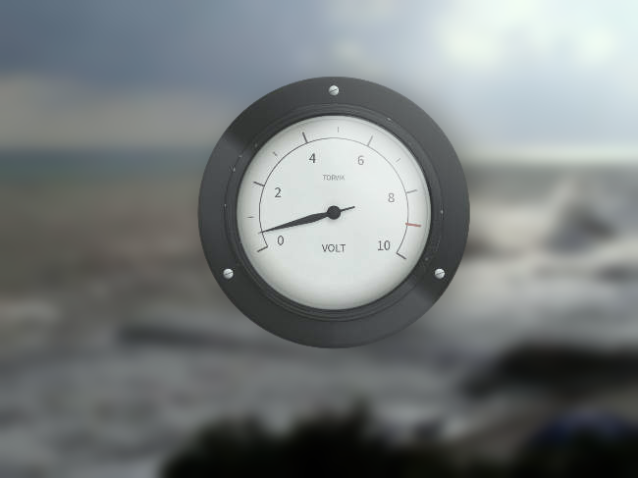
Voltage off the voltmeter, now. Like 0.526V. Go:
0.5V
